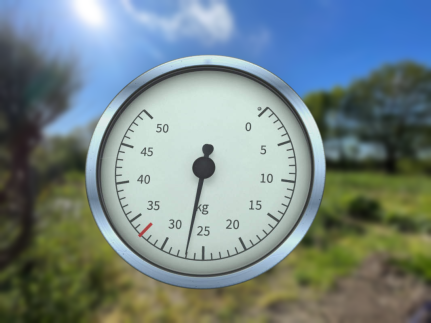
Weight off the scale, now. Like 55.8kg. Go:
27kg
